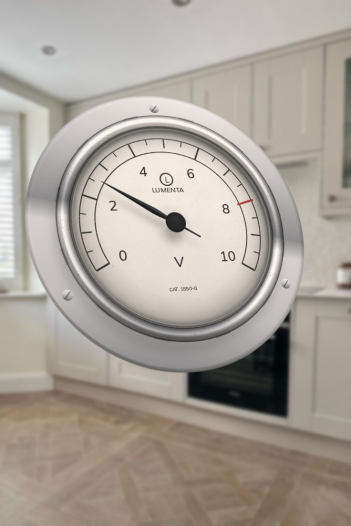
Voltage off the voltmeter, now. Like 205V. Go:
2.5V
